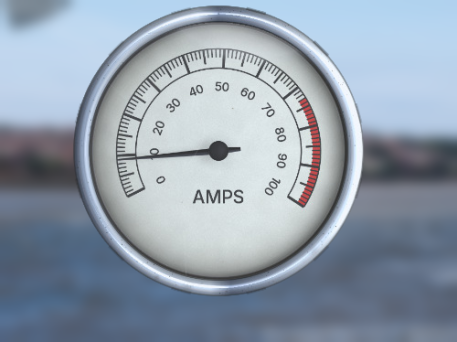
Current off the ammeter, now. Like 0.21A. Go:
9A
